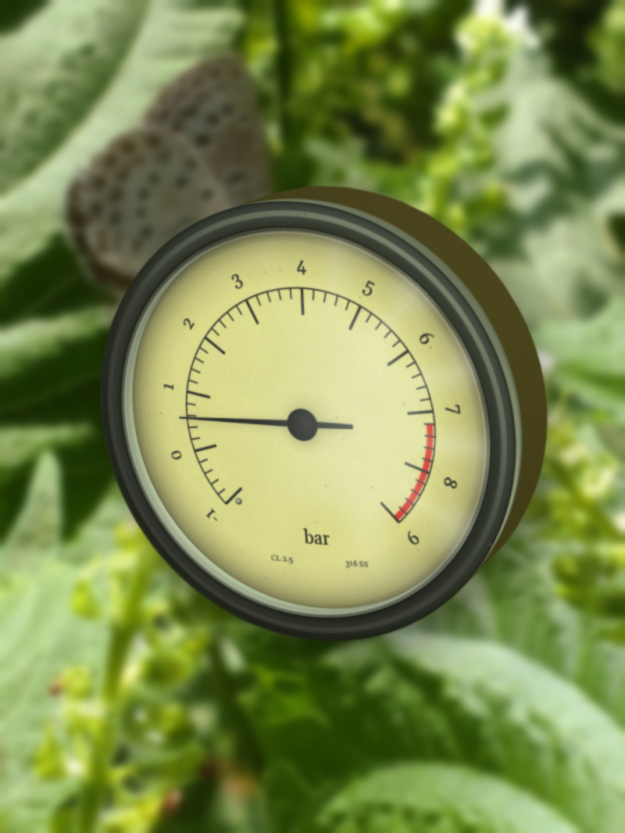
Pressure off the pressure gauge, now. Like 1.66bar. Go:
0.6bar
